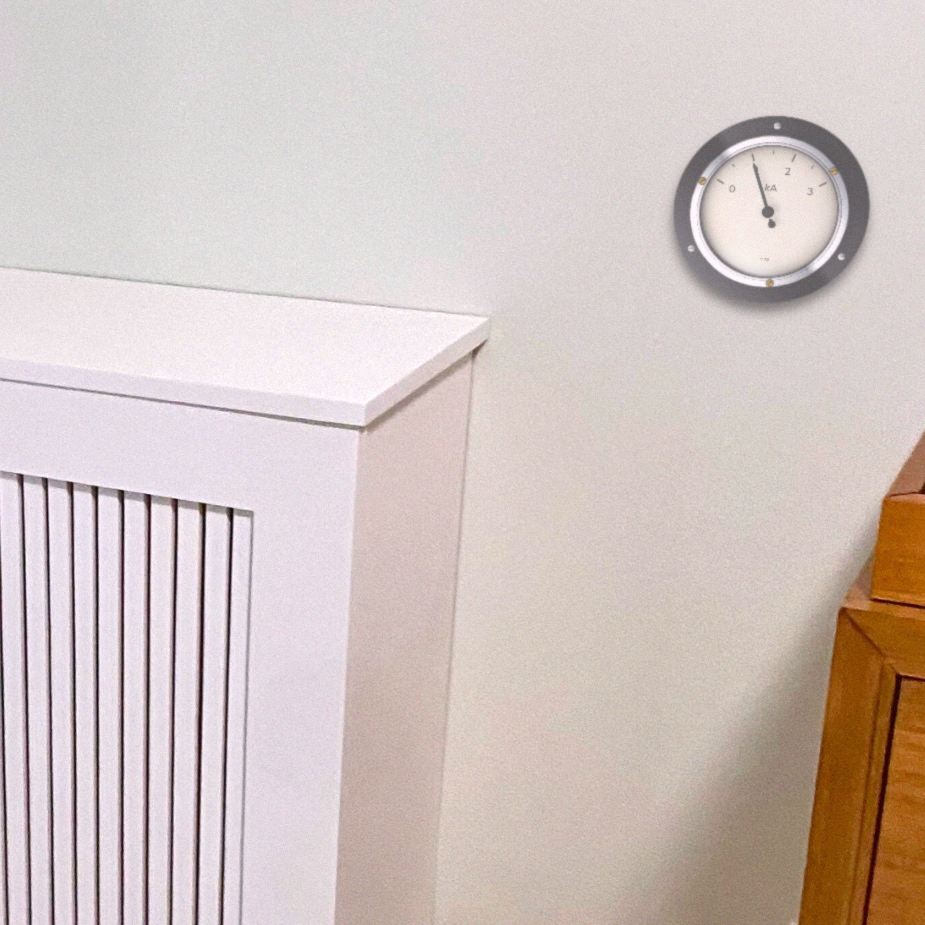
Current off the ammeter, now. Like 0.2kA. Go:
1kA
